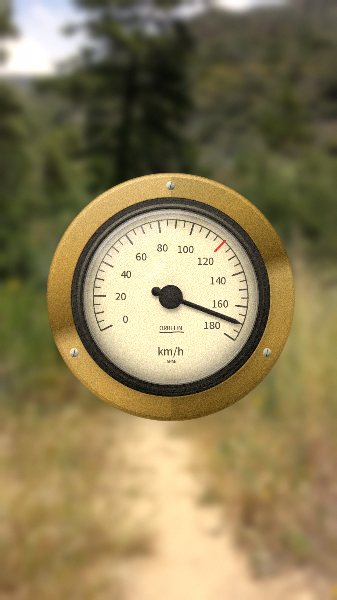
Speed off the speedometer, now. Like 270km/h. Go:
170km/h
